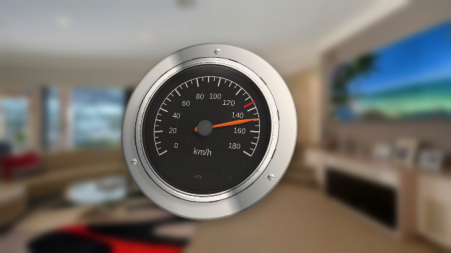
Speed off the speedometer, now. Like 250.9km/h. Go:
150km/h
